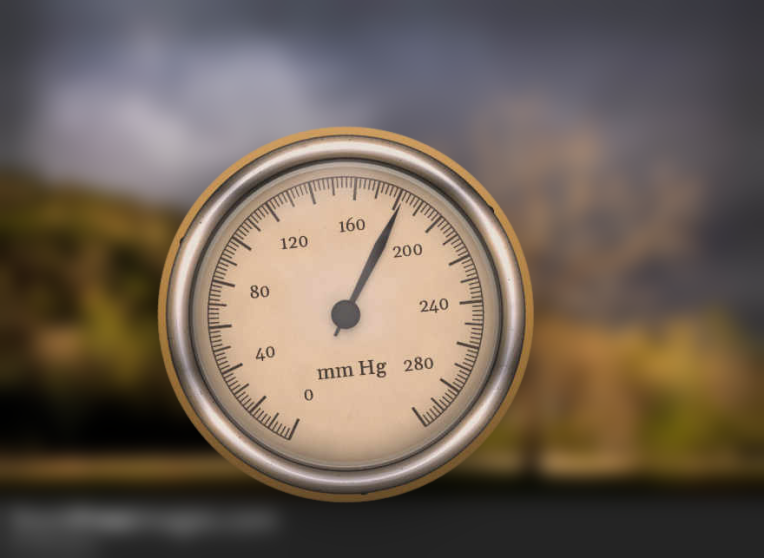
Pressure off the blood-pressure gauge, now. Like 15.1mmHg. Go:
182mmHg
